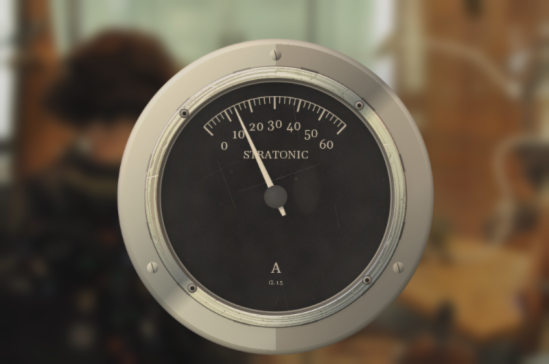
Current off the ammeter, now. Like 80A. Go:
14A
